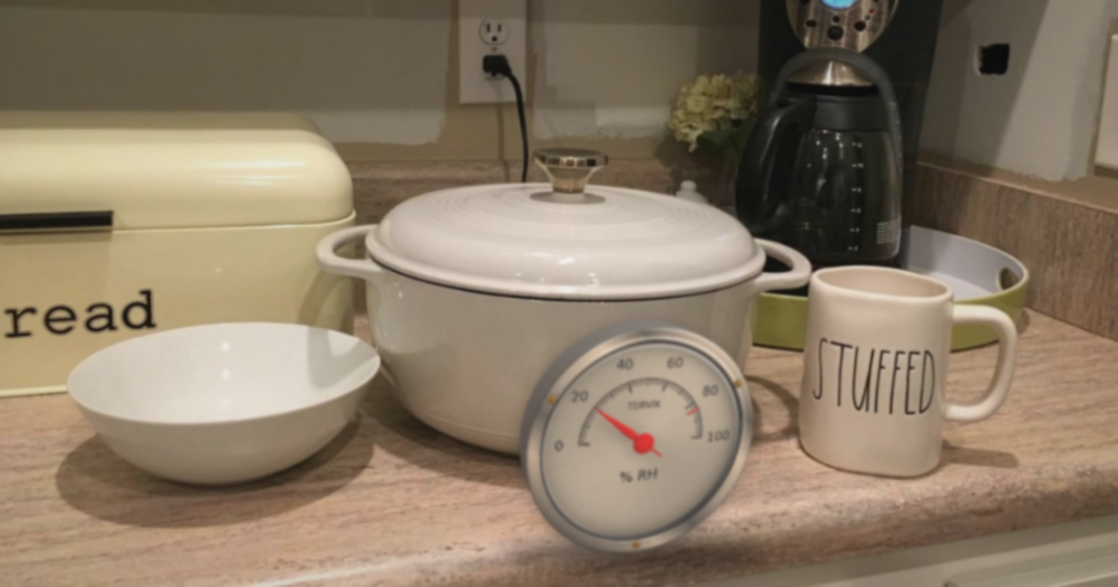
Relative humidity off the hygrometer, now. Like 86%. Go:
20%
